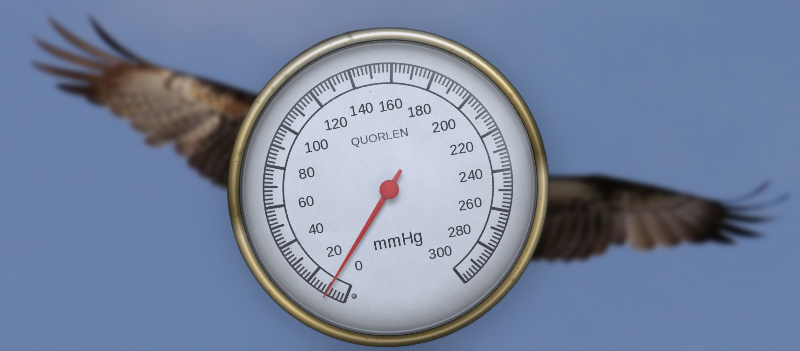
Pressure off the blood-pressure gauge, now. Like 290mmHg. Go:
10mmHg
